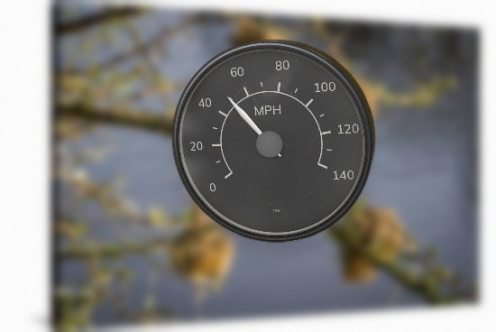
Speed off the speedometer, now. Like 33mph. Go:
50mph
